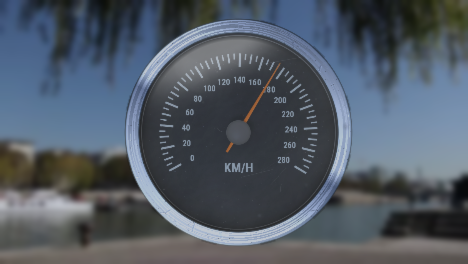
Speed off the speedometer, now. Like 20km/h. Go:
175km/h
